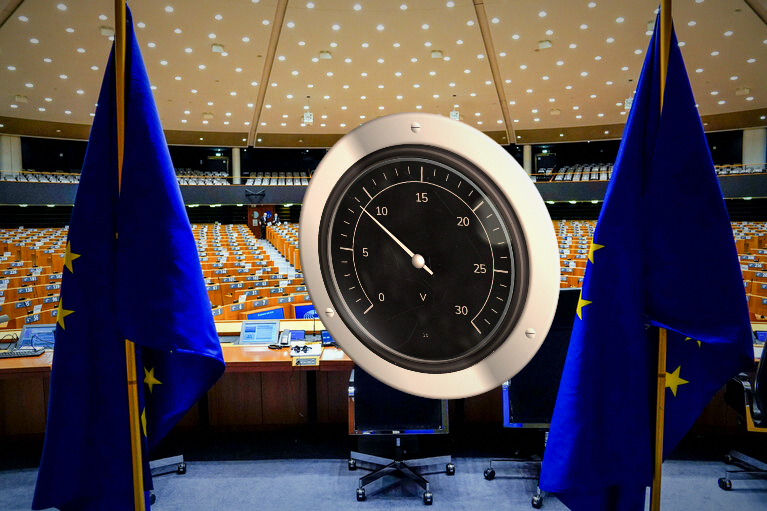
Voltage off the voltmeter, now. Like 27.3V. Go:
9V
